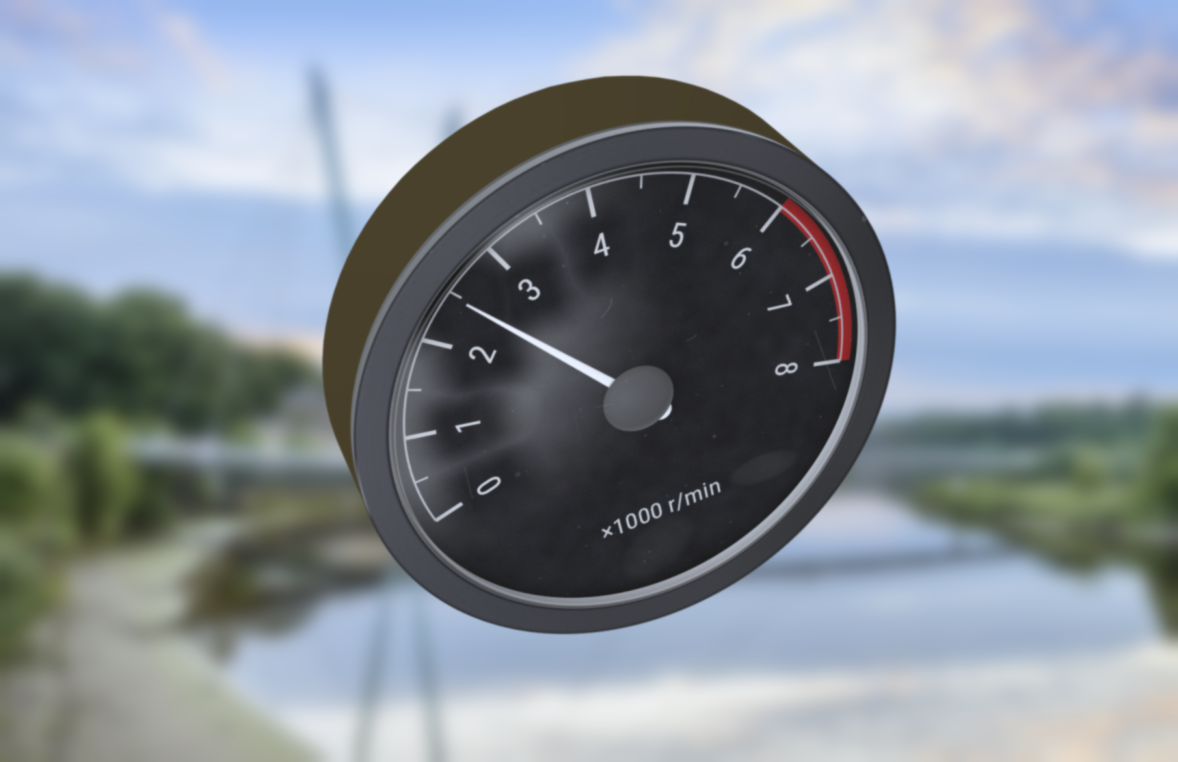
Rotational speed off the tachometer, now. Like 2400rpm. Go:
2500rpm
